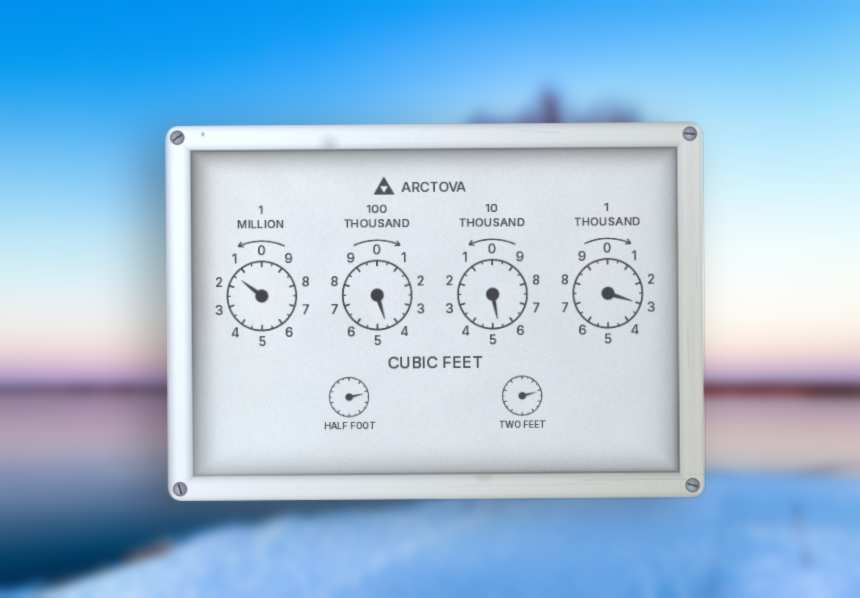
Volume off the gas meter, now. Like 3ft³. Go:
145300ft³
